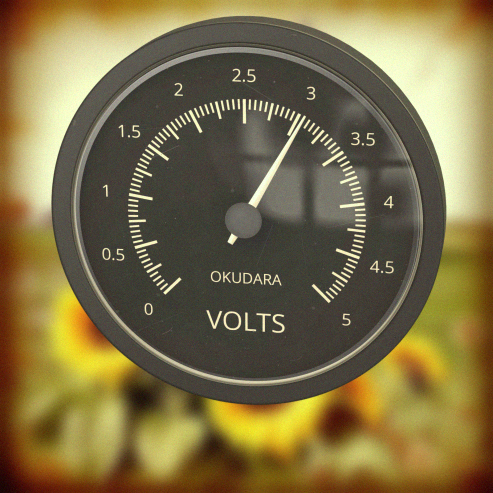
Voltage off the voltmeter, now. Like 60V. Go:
3.05V
